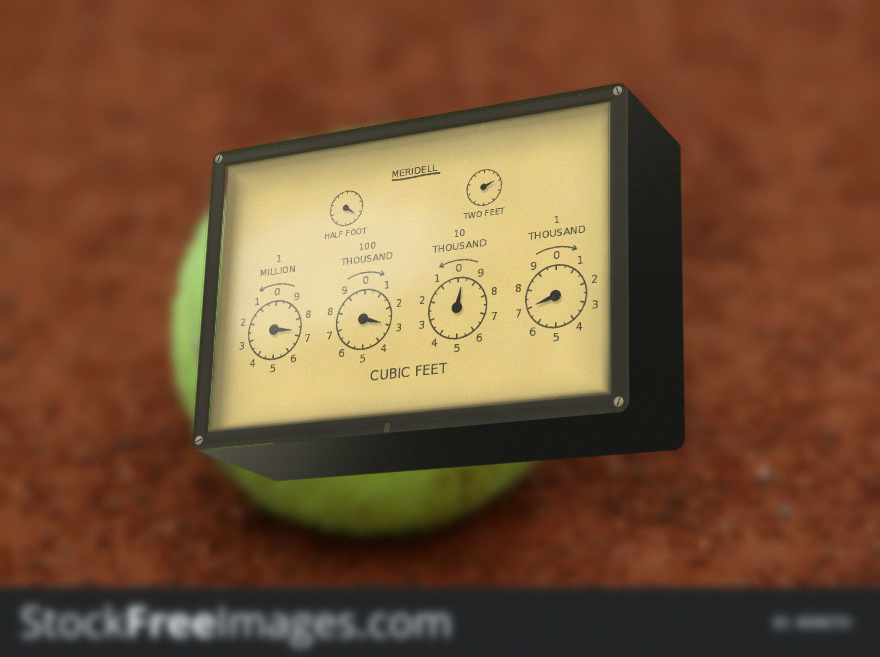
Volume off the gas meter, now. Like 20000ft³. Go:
729700ft³
